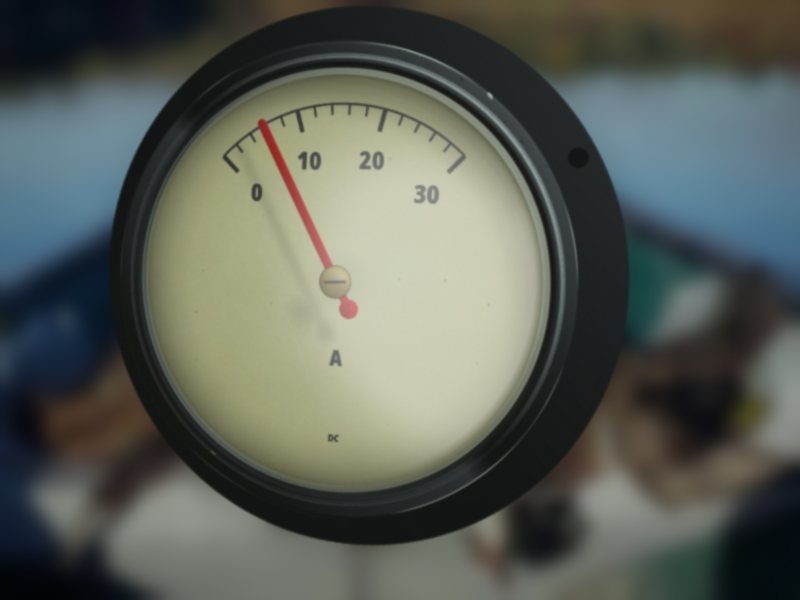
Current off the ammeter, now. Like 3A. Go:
6A
